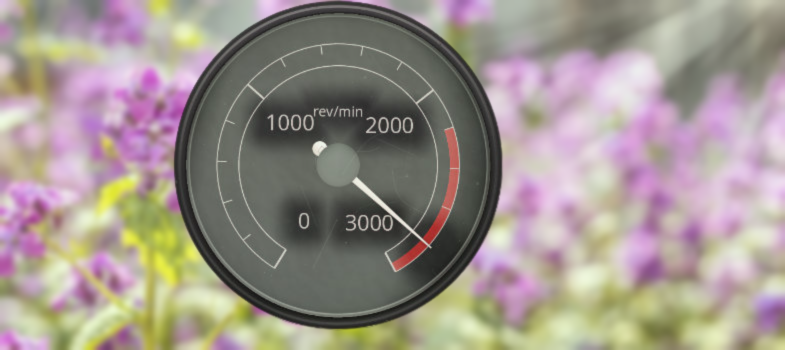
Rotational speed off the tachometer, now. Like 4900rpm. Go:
2800rpm
